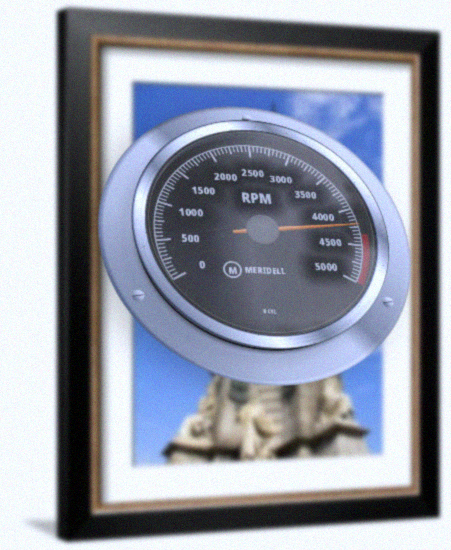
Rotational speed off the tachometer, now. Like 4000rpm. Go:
4250rpm
